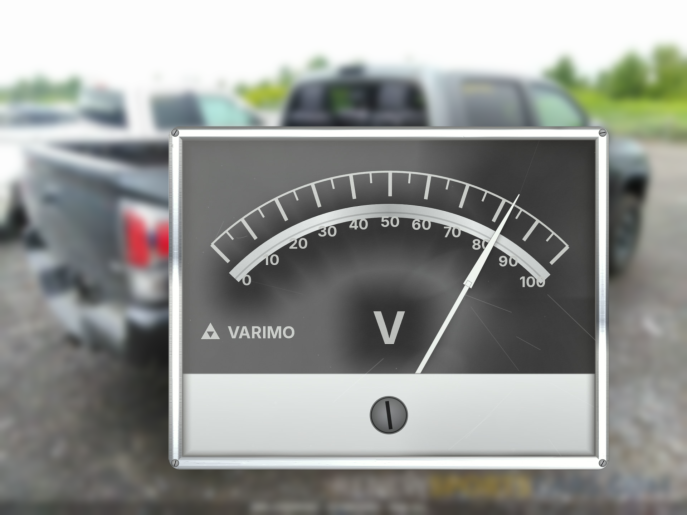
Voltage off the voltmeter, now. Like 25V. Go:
82.5V
